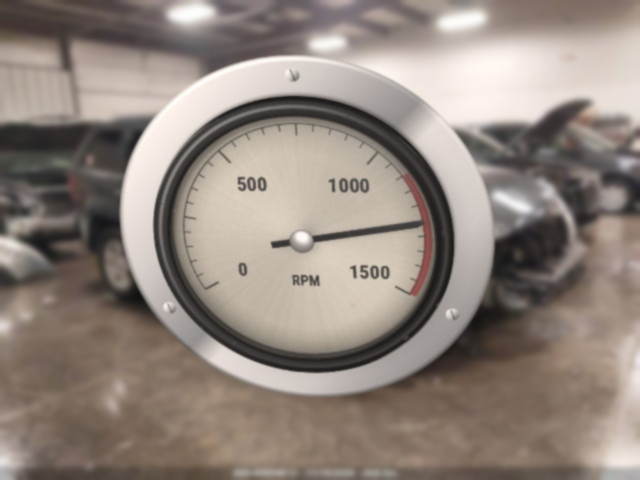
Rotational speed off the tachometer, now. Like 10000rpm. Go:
1250rpm
